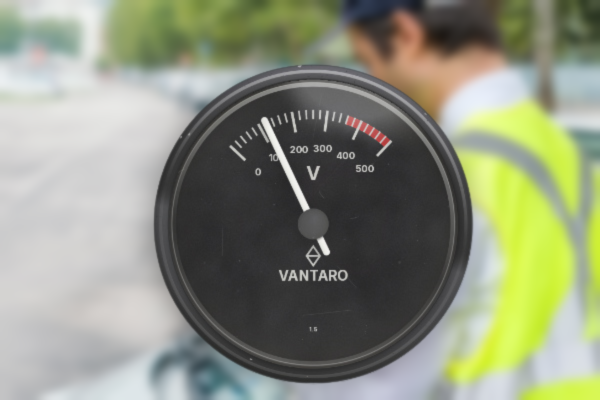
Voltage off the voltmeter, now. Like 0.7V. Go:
120V
